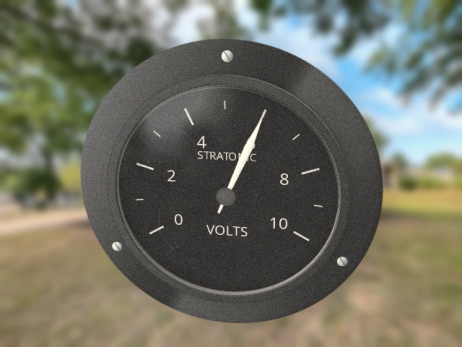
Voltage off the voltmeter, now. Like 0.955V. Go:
6V
